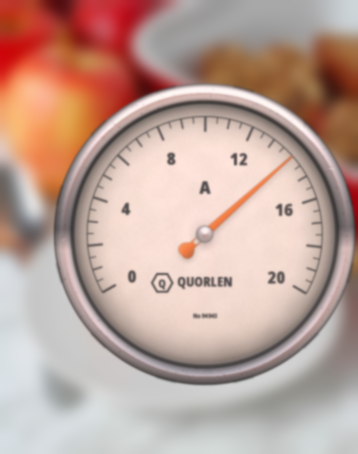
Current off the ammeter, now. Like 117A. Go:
14A
